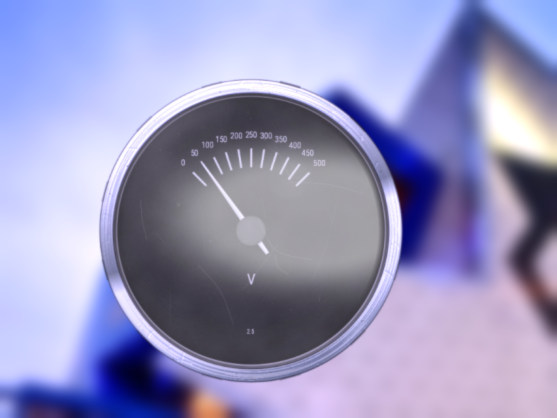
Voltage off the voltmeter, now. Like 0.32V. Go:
50V
